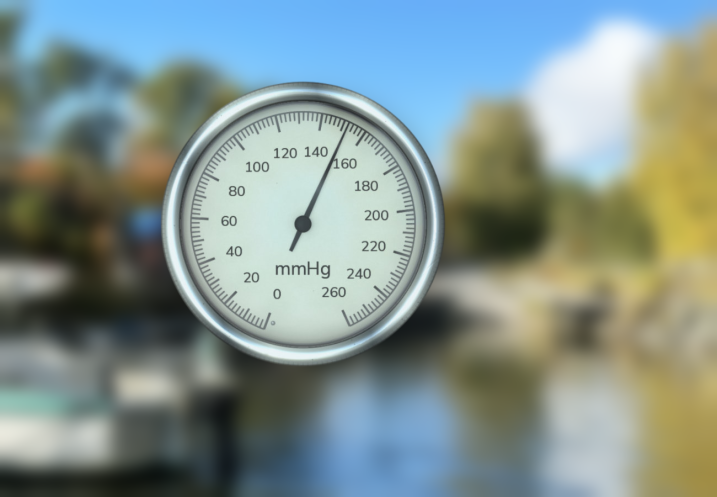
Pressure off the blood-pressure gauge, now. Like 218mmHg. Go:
152mmHg
